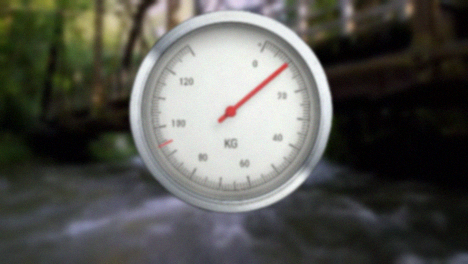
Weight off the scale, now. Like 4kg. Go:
10kg
